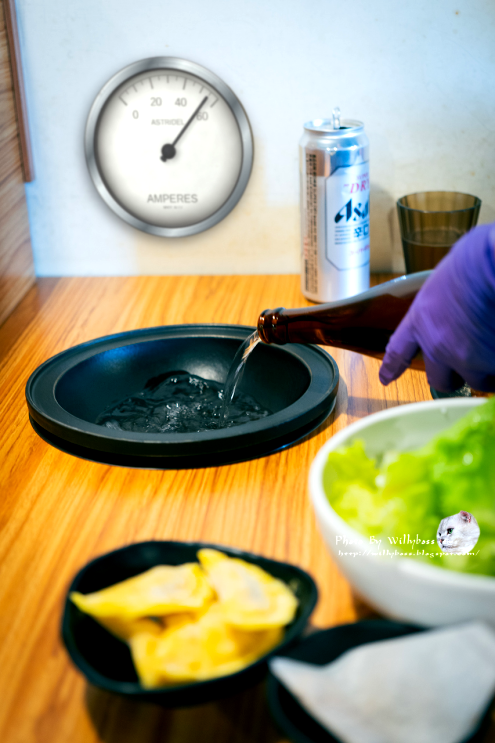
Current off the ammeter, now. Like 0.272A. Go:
55A
